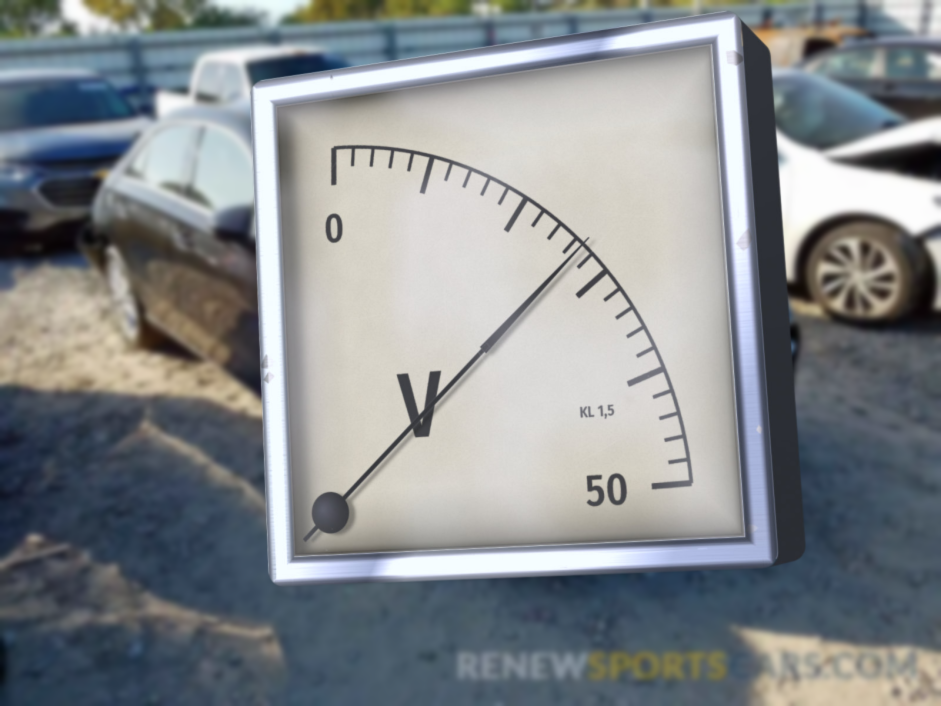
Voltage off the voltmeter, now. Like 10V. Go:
27V
